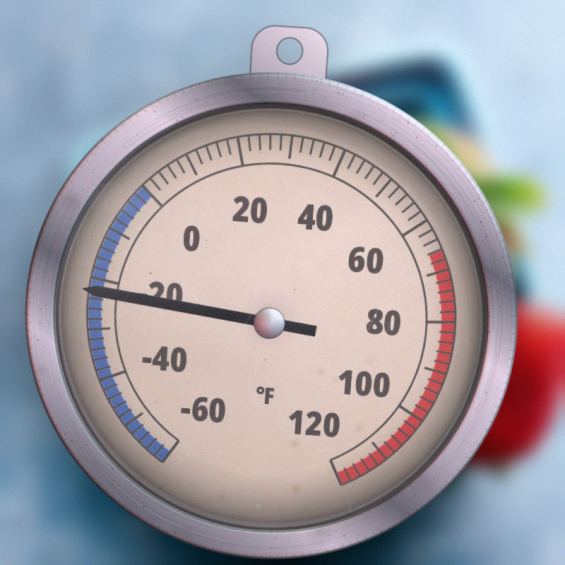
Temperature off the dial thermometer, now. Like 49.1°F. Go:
-22°F
